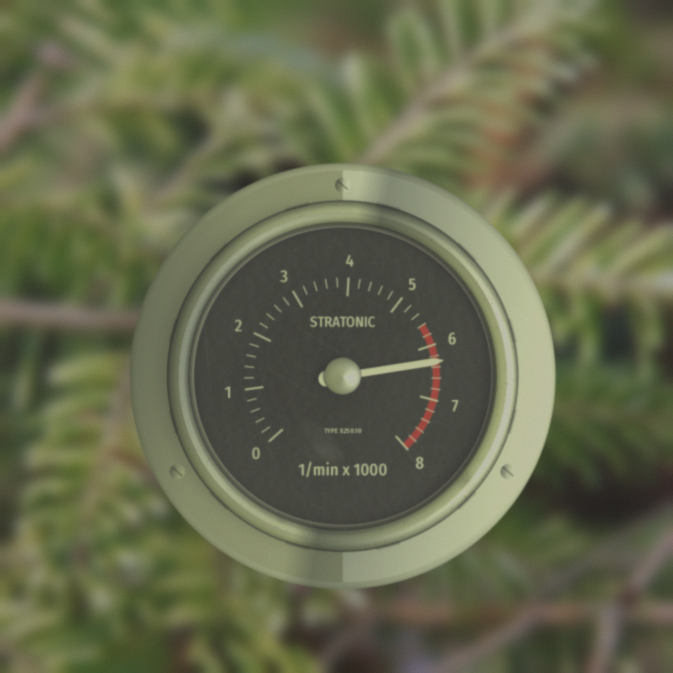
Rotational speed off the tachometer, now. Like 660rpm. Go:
6300rpm
